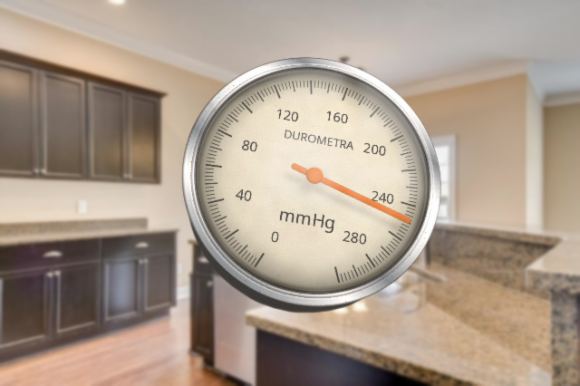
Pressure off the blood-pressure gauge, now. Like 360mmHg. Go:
250mmHg
